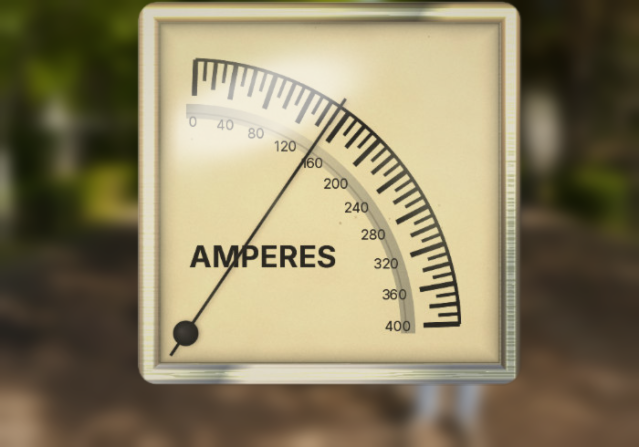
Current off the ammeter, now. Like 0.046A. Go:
150A
